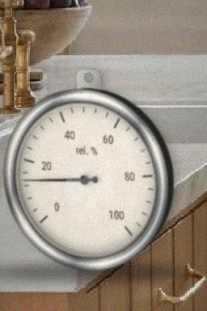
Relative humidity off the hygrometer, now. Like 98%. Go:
14%
